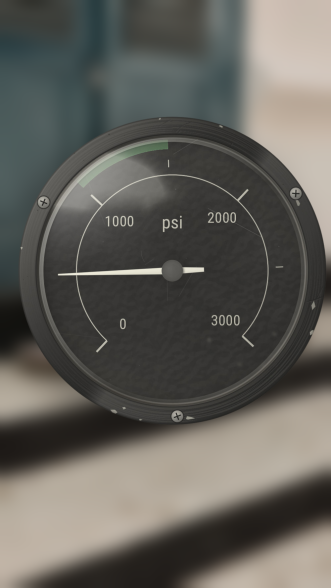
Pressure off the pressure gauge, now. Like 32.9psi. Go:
500psi
